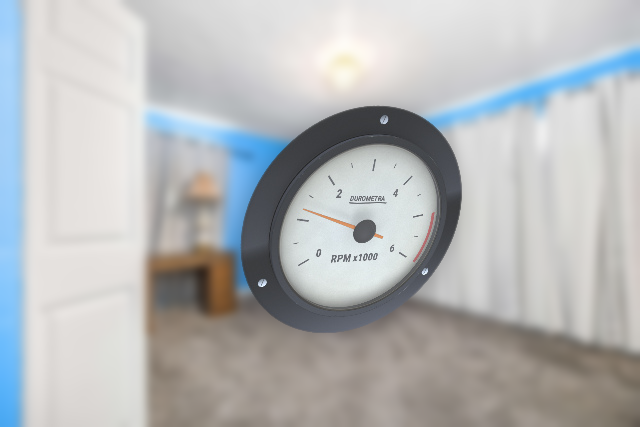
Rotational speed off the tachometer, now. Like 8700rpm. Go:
1250rpm
